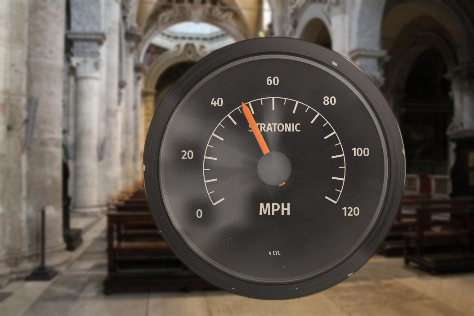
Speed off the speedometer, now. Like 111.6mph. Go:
47.5mph
